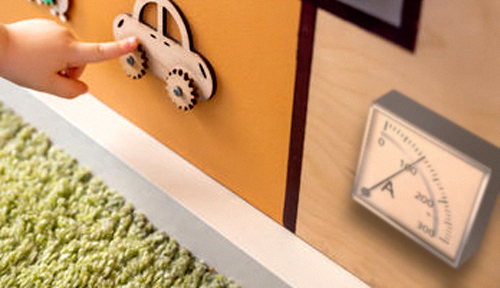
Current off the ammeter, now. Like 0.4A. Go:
100A
